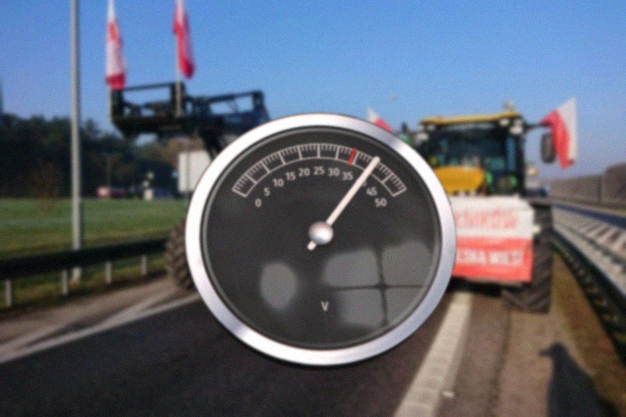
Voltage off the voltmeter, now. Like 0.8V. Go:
40V
